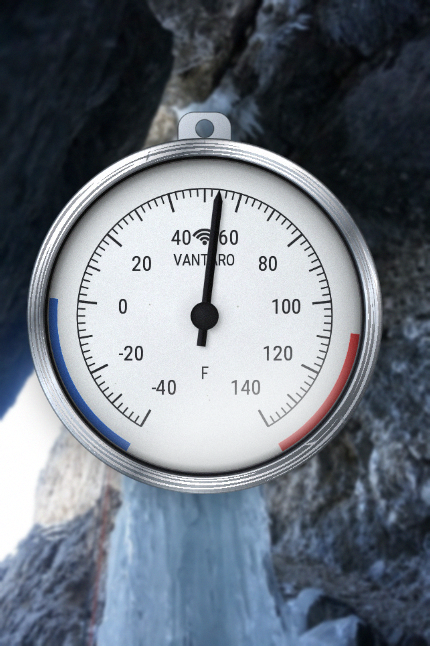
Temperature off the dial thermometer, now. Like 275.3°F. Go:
54°F
